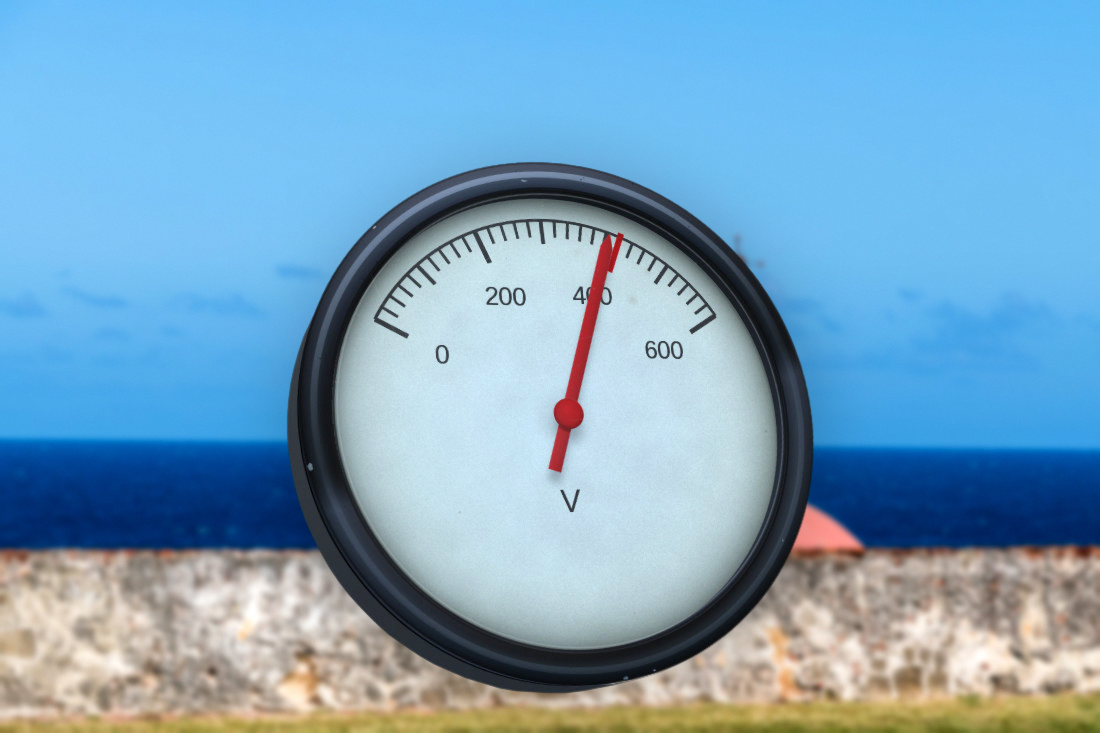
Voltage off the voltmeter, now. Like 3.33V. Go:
400V
